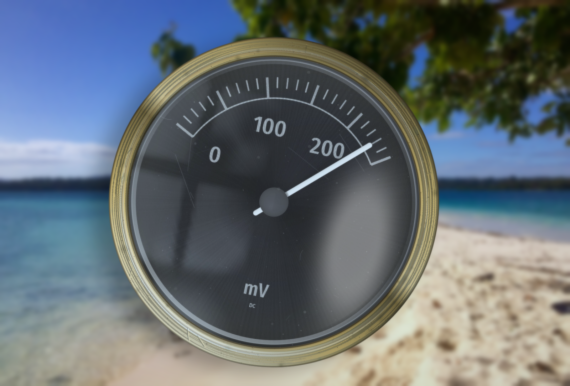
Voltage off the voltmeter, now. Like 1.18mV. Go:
230mV
